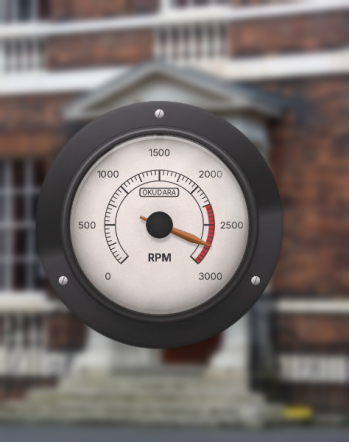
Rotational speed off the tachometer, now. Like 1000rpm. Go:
2750rpm
